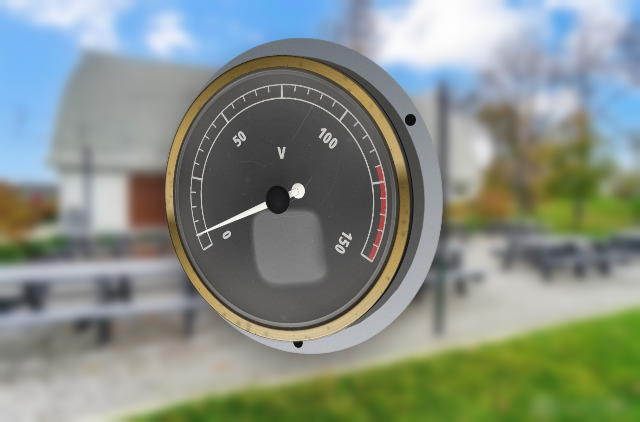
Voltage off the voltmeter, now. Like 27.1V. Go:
5V
